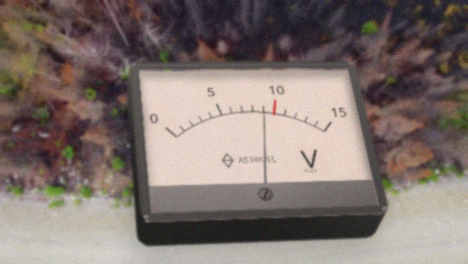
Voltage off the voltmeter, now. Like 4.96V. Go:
9V
